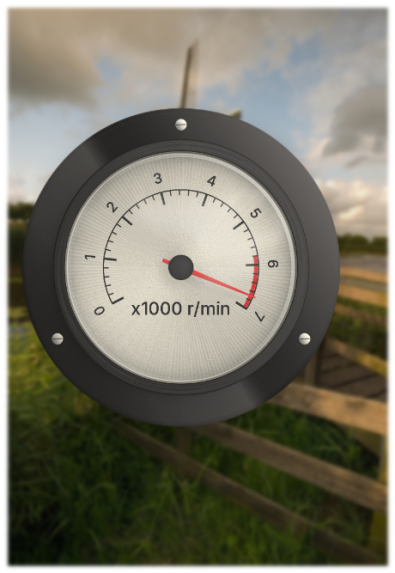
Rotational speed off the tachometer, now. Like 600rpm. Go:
6700rpm
